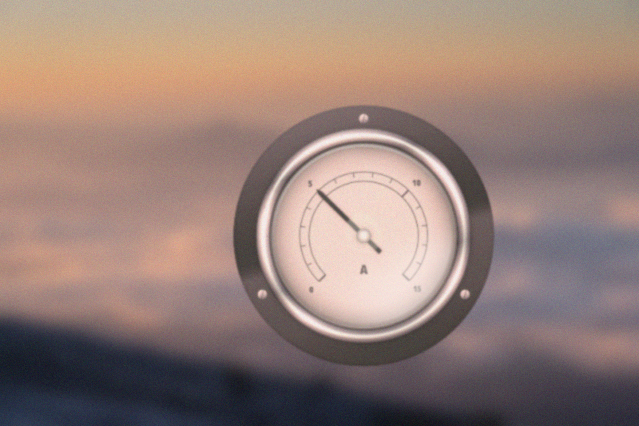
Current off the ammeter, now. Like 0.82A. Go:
5A
